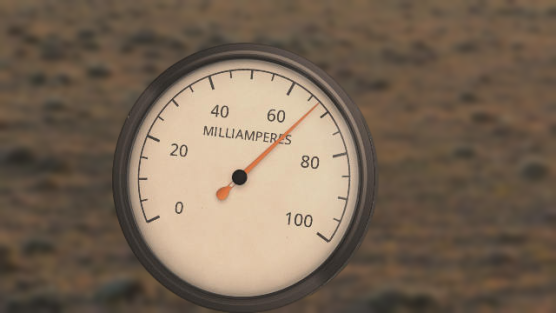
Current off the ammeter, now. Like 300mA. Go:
67.5mA
